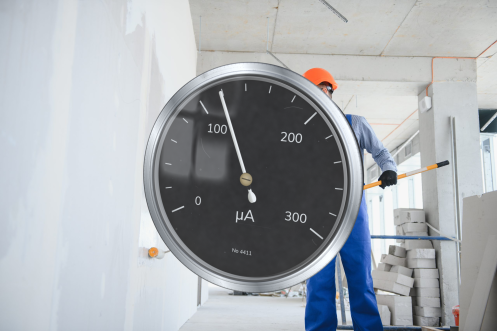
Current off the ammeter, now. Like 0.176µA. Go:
120µA
